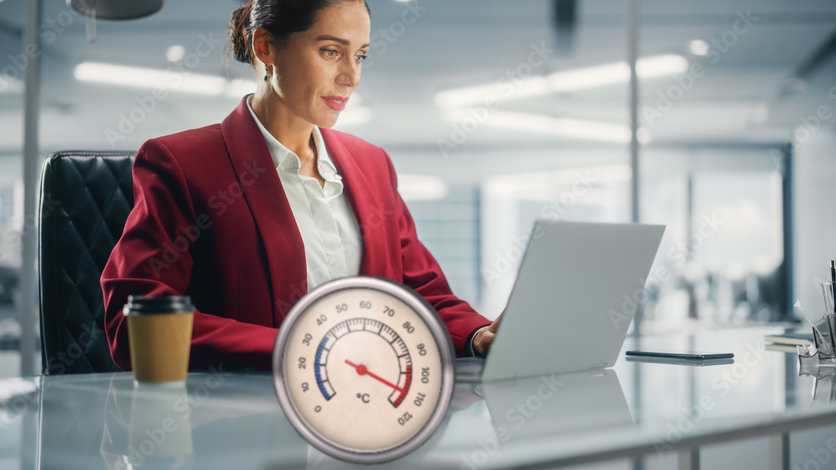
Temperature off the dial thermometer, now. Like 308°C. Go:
110°C
